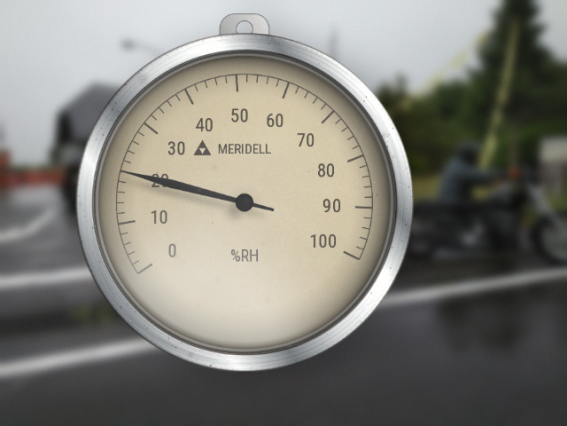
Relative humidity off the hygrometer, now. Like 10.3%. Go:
20%
